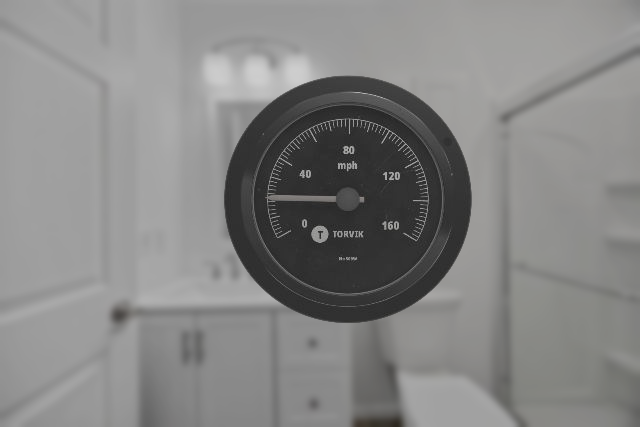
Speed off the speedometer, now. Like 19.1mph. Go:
20mph
